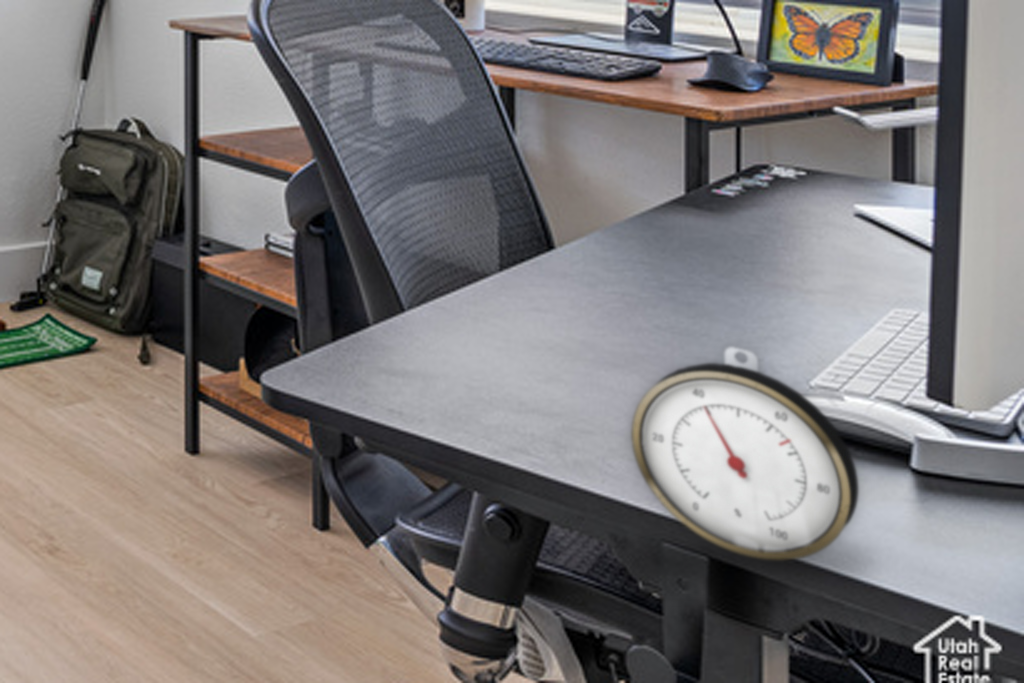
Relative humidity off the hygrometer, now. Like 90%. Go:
40%
